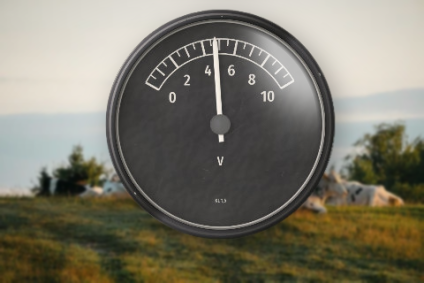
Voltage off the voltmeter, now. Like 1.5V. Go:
4.75V
